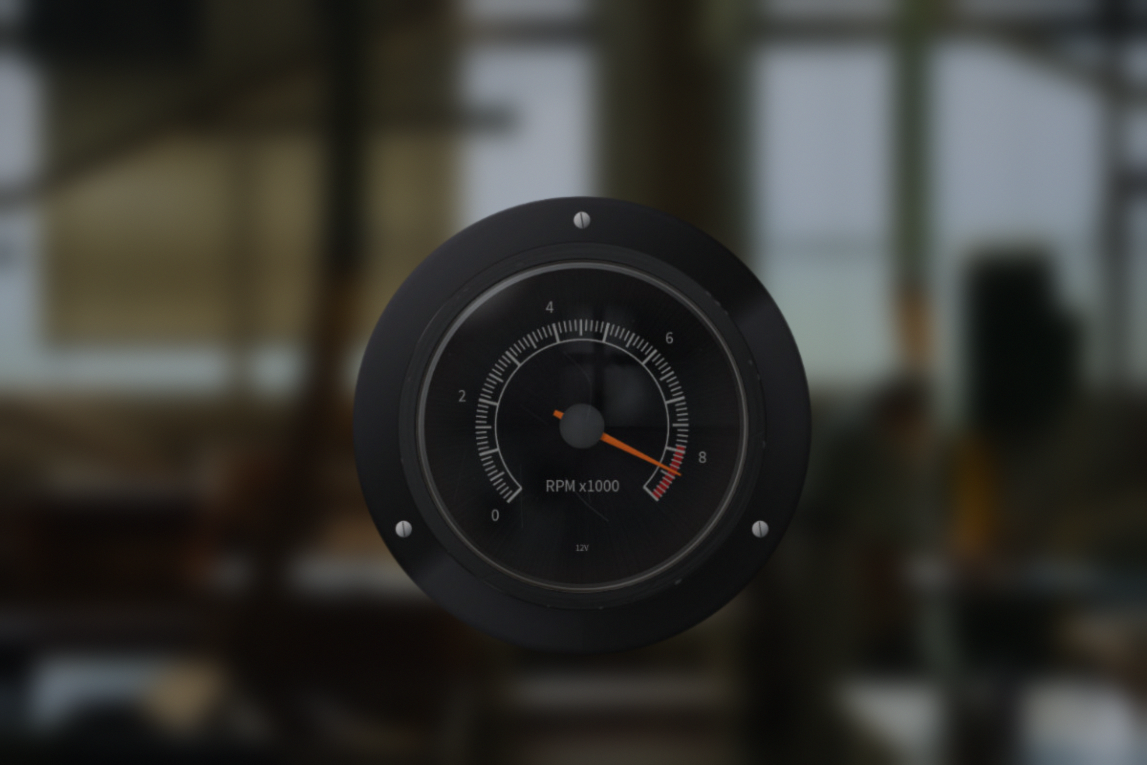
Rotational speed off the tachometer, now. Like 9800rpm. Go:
8400rpm
